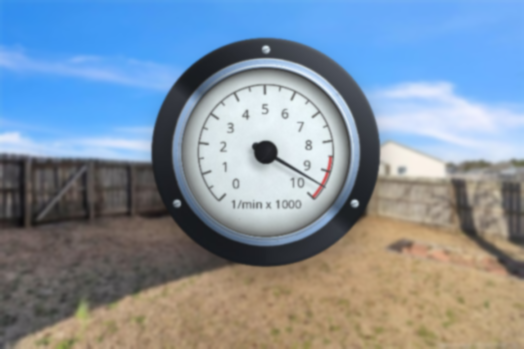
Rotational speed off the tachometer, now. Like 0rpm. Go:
9500rpm
